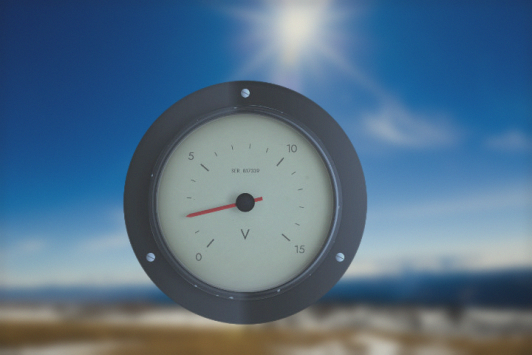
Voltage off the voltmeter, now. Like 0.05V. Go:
2V
